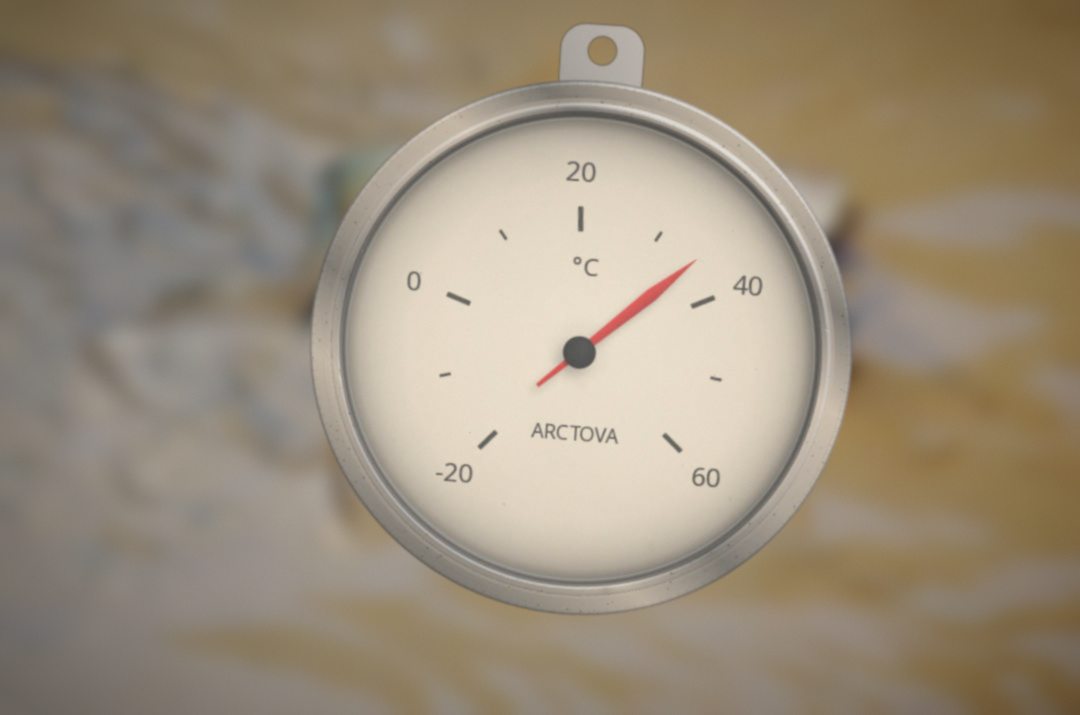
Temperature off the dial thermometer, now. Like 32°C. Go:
35°C
